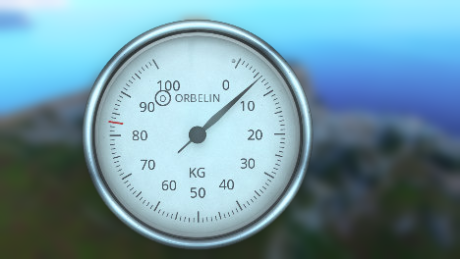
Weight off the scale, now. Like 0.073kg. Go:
6kg
